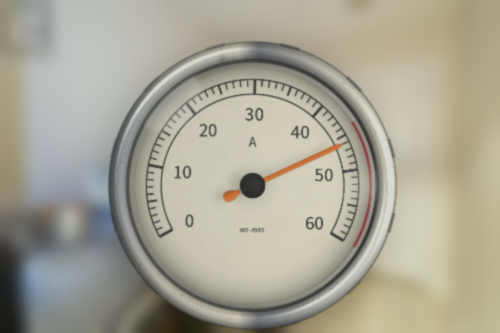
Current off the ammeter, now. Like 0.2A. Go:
46A
